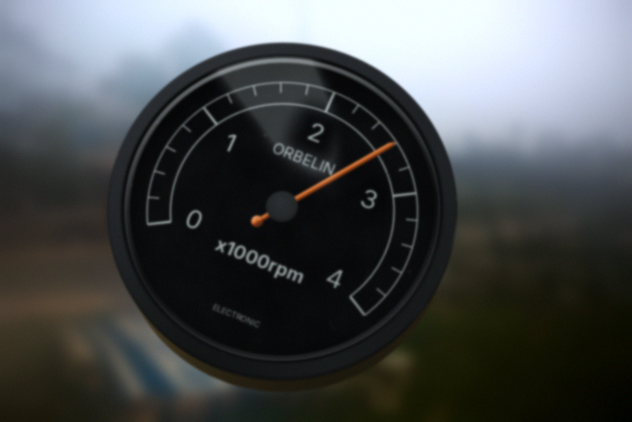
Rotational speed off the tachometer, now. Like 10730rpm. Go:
2600rpm
